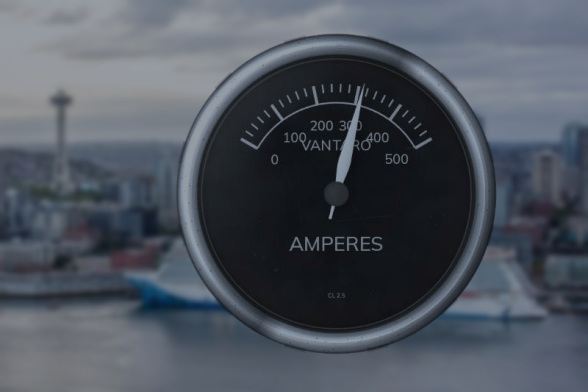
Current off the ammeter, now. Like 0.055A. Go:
310A
